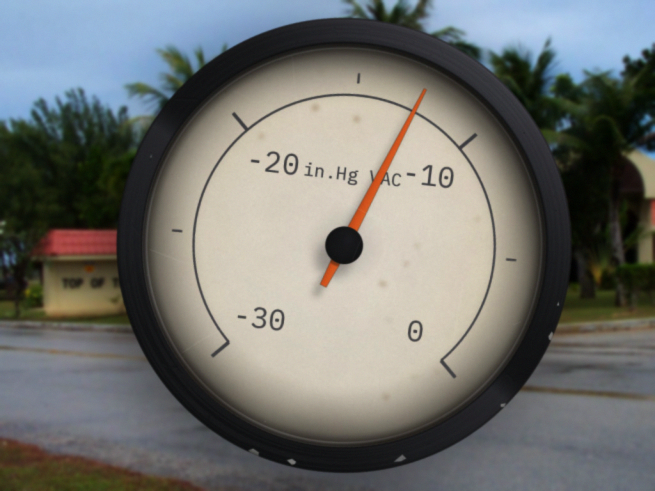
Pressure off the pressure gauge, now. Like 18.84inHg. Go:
-12.5inHg
